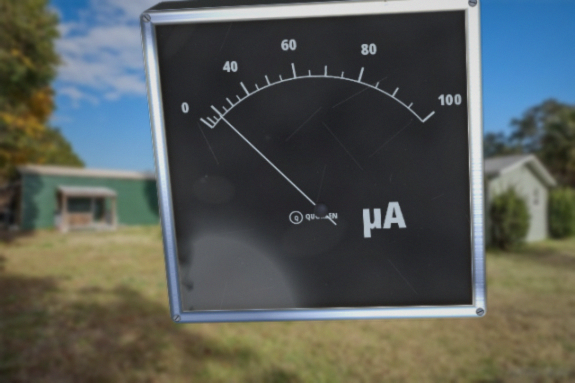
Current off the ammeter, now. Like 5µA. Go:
20µA
